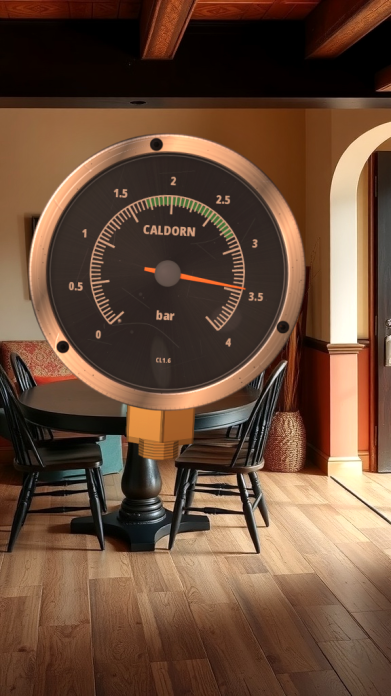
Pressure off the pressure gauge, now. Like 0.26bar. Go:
3.45bar
